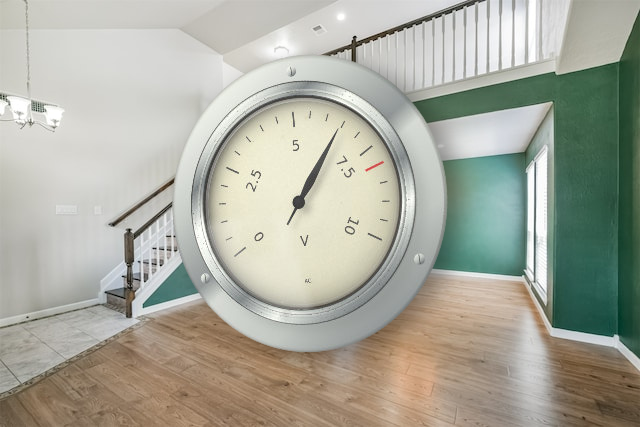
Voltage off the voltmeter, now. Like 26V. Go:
6.5V
